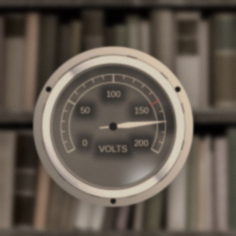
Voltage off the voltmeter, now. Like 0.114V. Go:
170V
